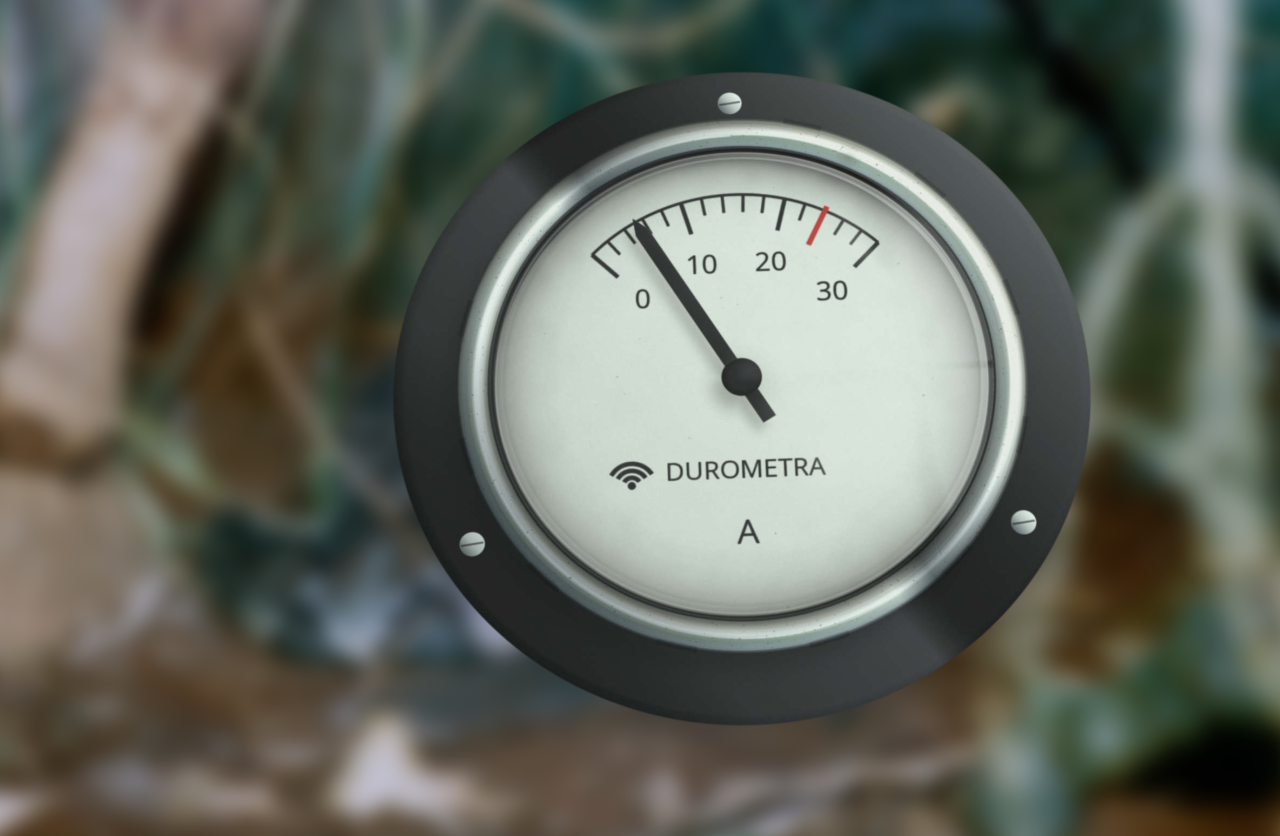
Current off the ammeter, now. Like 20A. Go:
5A
